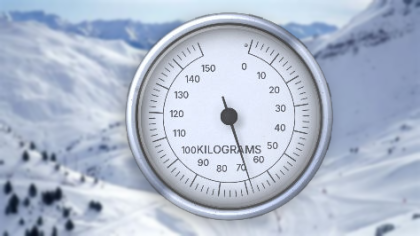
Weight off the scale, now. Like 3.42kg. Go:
68kg
